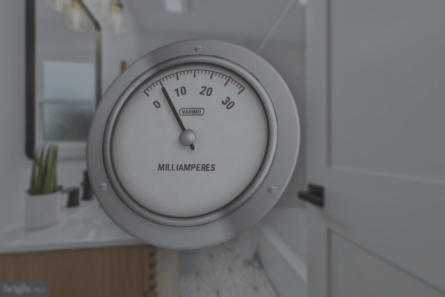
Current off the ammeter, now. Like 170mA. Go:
5mA
